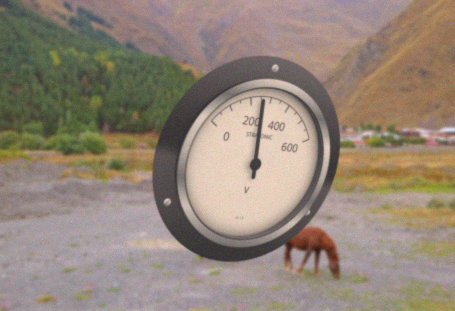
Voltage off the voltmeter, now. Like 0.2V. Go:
250V
